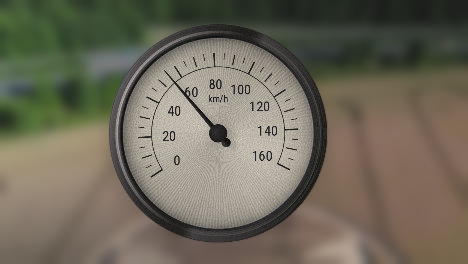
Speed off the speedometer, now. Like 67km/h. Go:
55km/h
